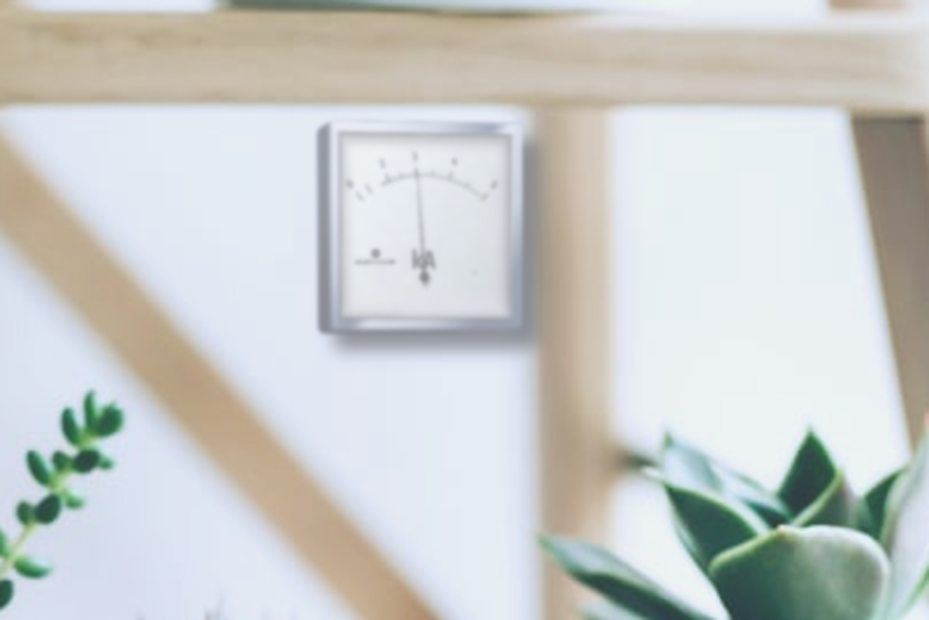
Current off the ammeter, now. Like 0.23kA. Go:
3kA
